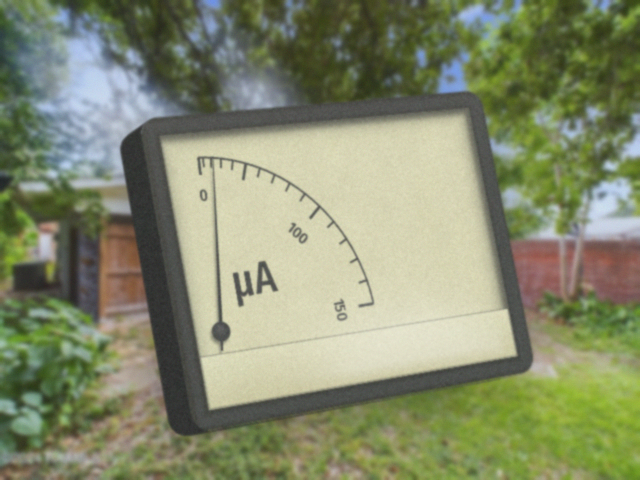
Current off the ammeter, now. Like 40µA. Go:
20µA
